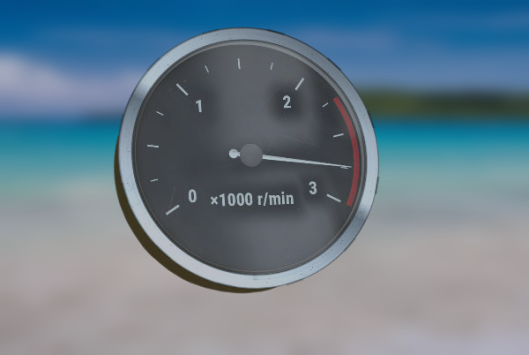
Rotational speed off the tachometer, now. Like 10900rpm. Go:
2750rpm
